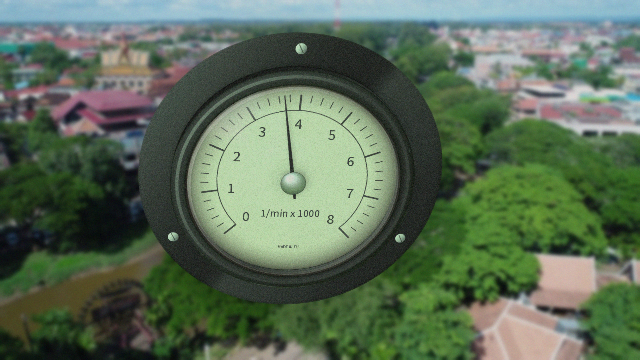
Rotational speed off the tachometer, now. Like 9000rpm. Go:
3700rpm
